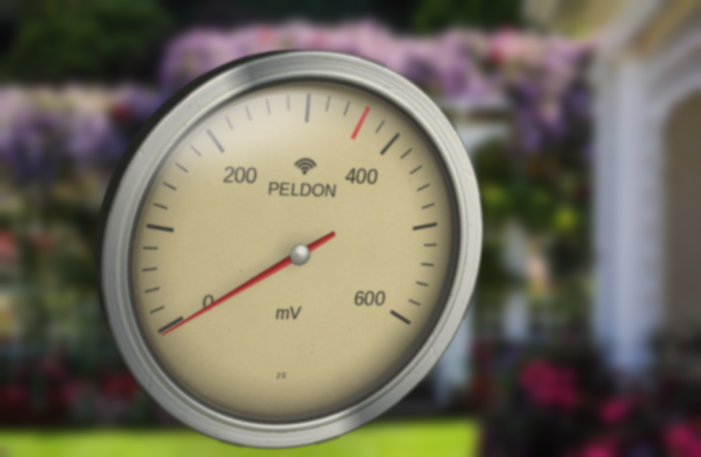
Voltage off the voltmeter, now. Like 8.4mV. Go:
0mV
